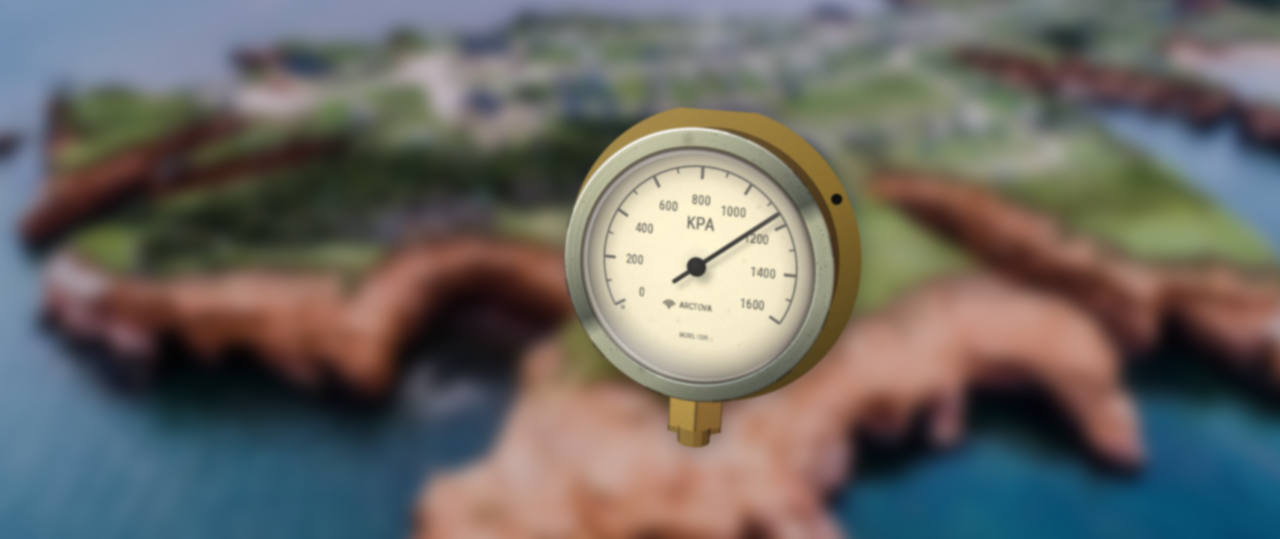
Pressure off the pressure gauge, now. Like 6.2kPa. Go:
1150kPa
